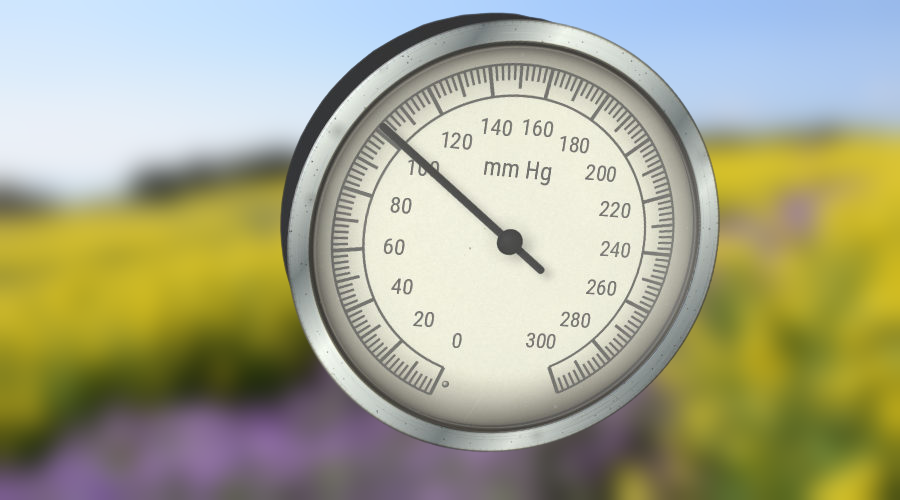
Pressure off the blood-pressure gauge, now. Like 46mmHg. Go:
102mmHg
